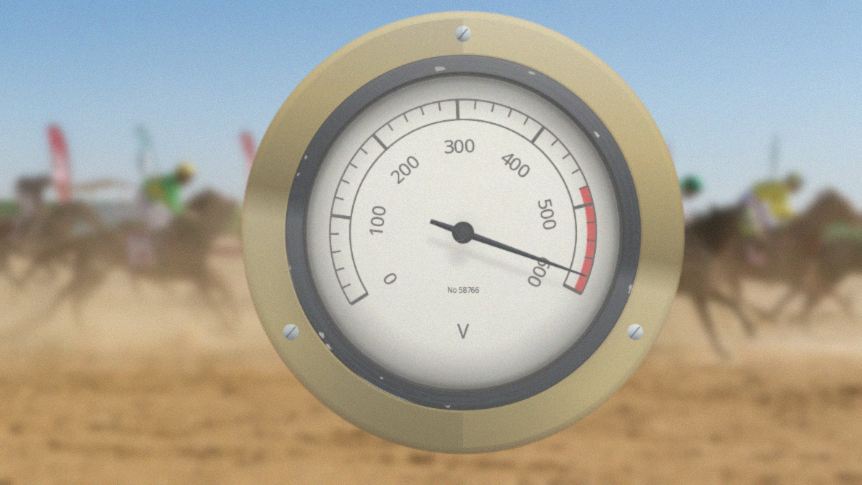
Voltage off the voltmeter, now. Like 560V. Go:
580V
